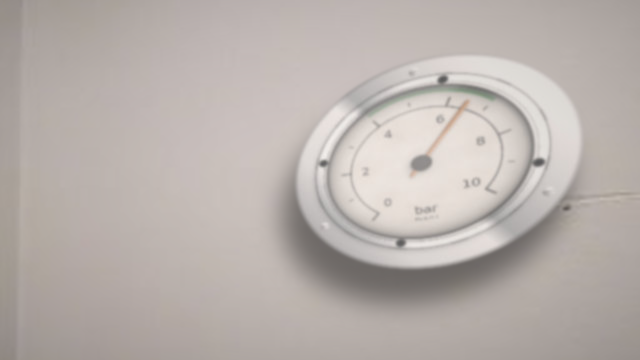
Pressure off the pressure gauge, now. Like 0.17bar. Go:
6.5bar
